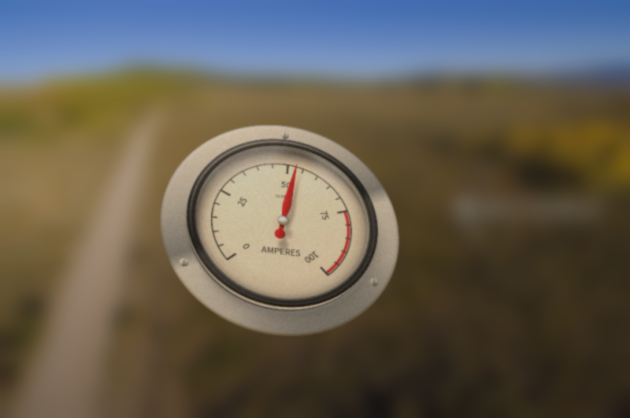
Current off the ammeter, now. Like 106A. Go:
52.5A
